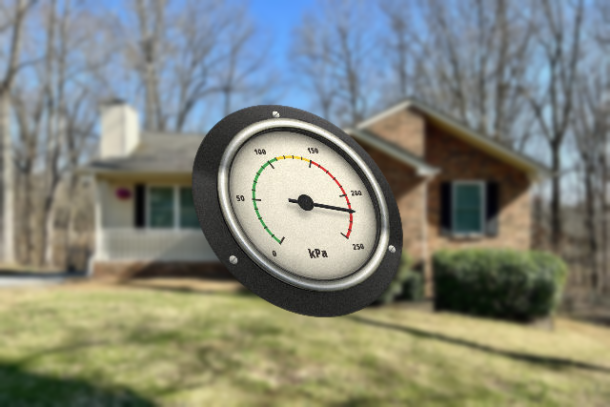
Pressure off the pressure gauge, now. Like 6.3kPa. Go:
220kPa
